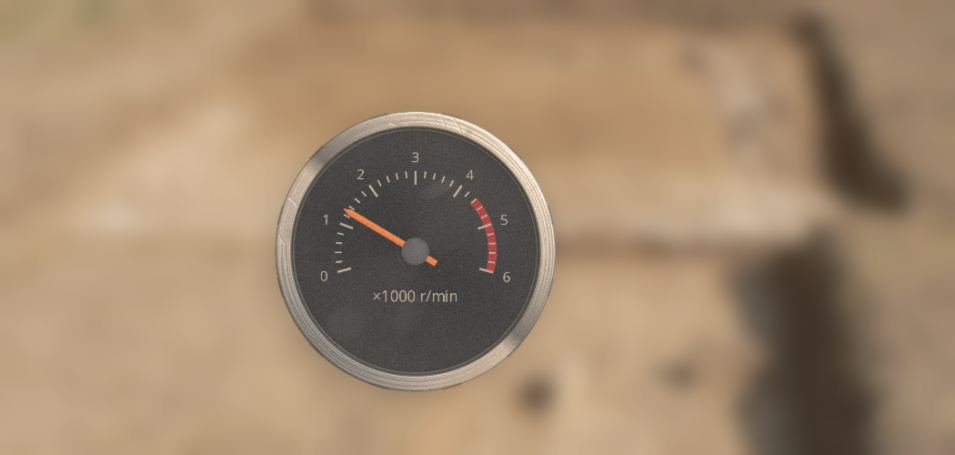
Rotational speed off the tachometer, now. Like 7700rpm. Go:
1300rpm
